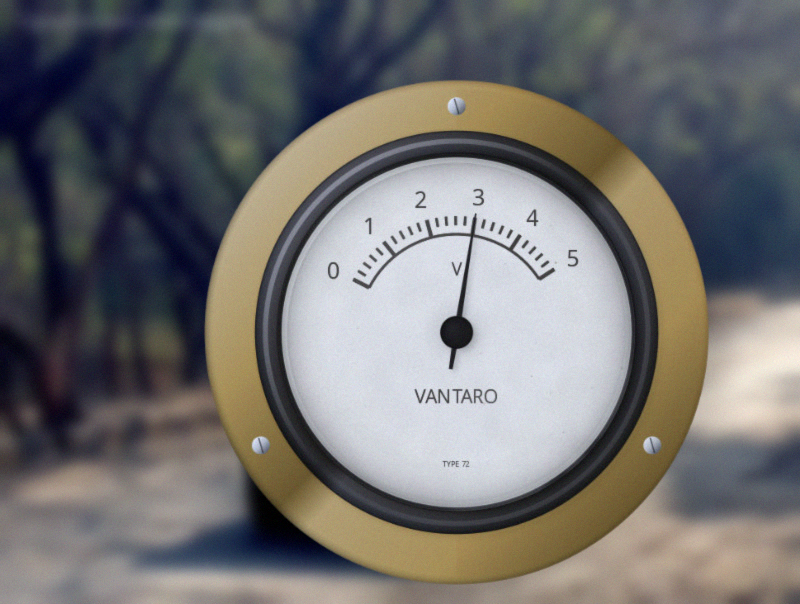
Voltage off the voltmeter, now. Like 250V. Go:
3V
